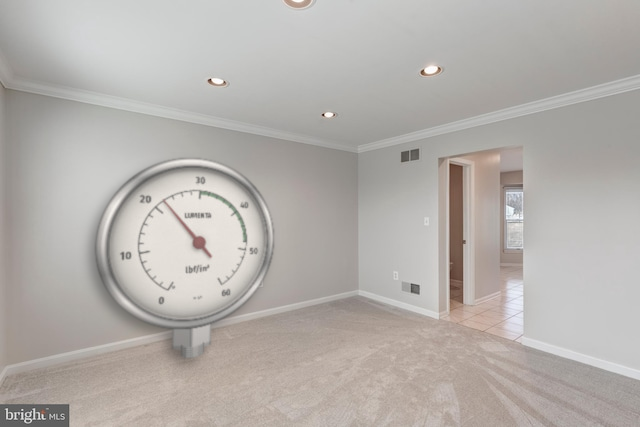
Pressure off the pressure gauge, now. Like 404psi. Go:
22psi
